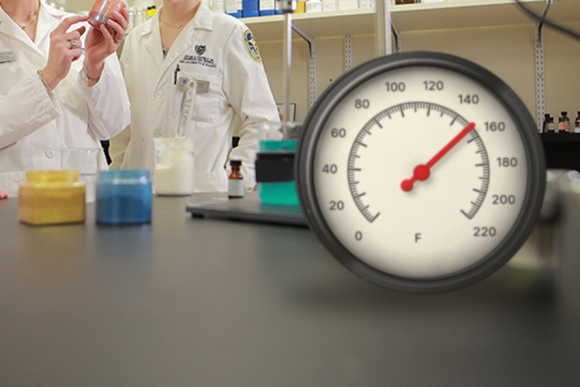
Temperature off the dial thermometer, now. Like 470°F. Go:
150°F
